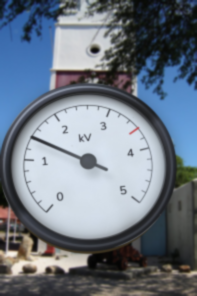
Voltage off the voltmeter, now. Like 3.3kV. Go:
1.4kV
